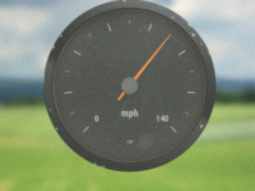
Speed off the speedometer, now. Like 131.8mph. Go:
90mph
